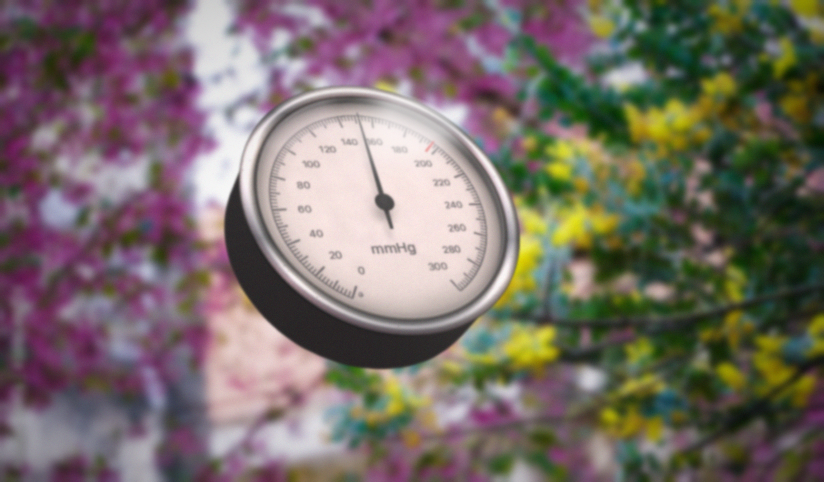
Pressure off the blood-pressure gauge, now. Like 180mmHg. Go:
150mmHg
